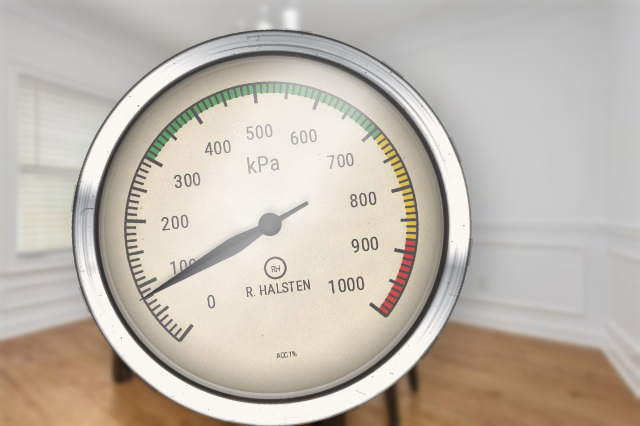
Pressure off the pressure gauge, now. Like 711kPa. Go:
80kPa
